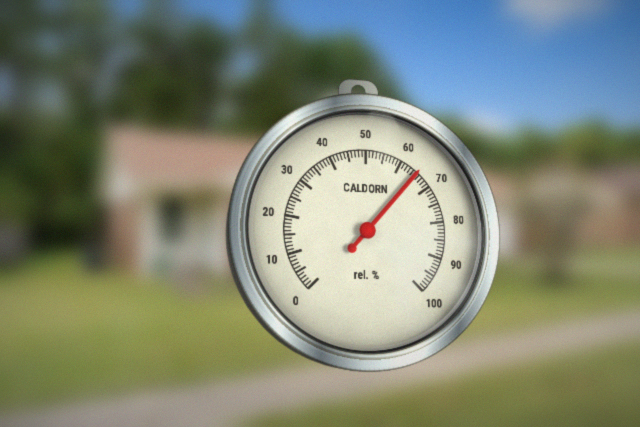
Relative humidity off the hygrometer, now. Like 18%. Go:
65%
